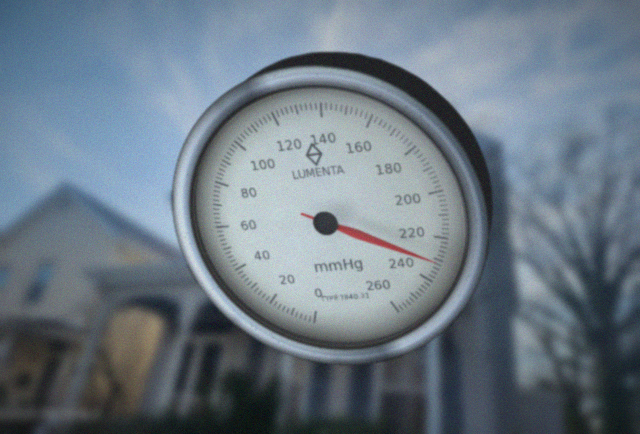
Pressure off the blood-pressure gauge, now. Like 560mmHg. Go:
230mmHg
